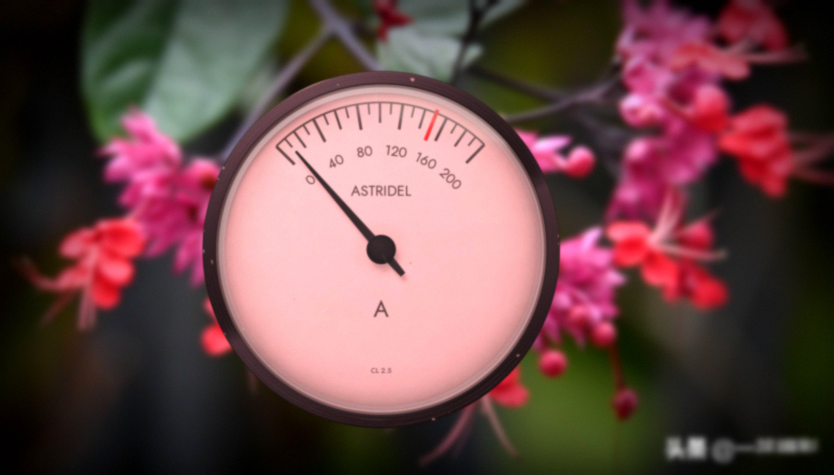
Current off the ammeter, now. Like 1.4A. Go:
10A
